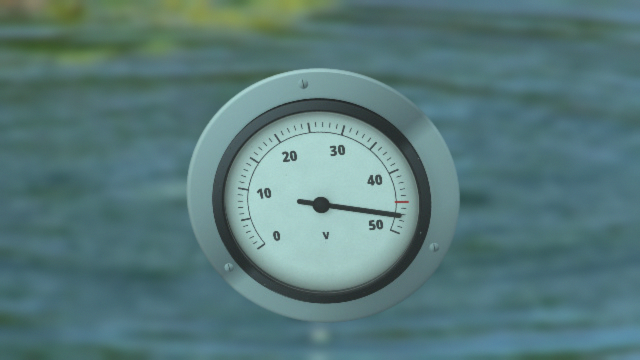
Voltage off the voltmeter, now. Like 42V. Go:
47V
